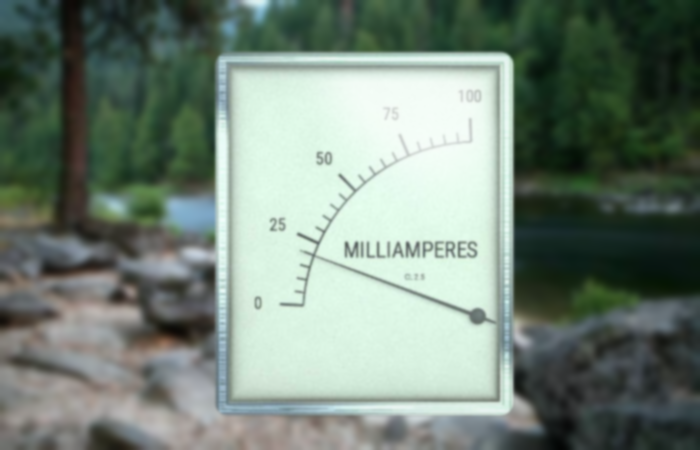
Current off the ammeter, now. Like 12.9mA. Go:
20mA
